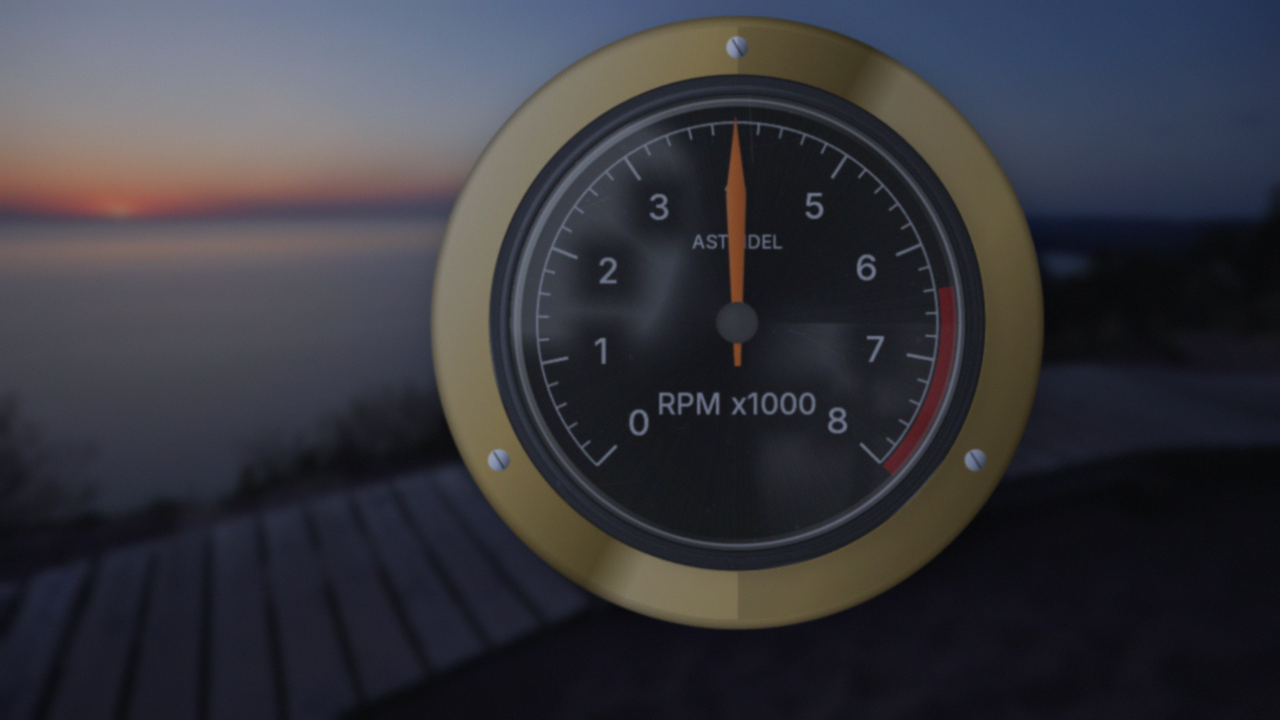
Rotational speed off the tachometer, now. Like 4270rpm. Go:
4000rpm
